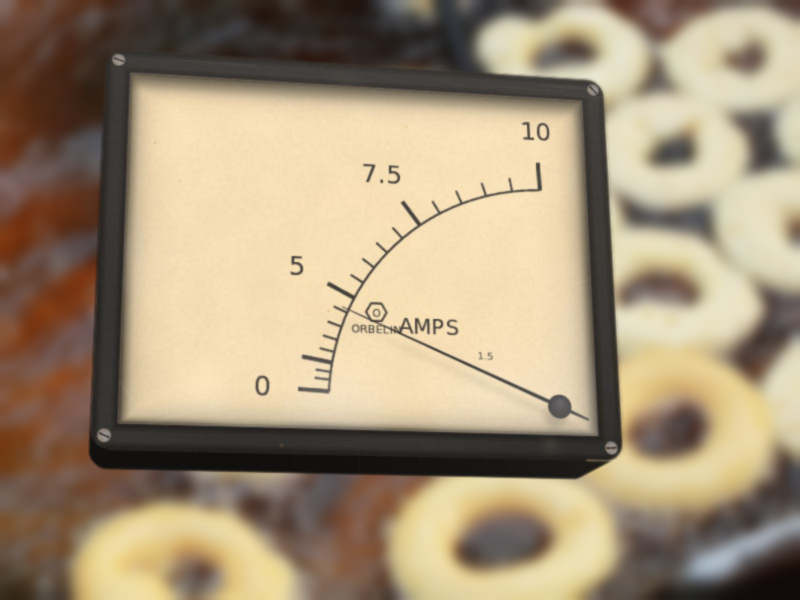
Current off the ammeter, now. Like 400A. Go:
4.5A
